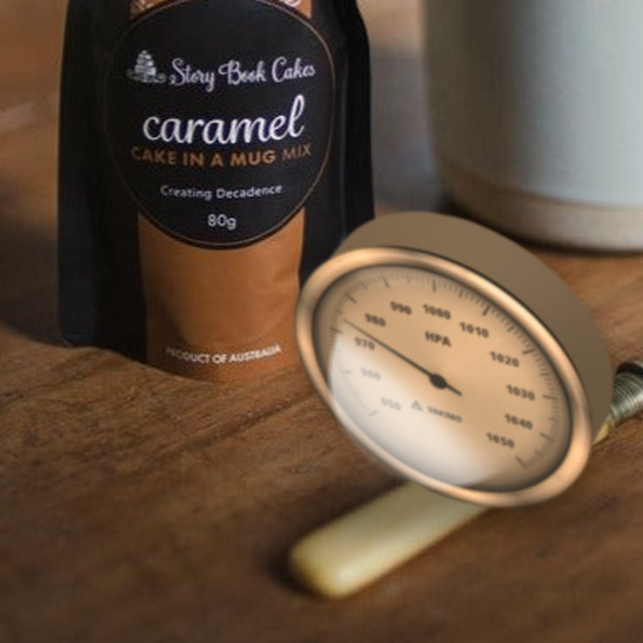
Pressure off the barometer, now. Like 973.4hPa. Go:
975hPa
